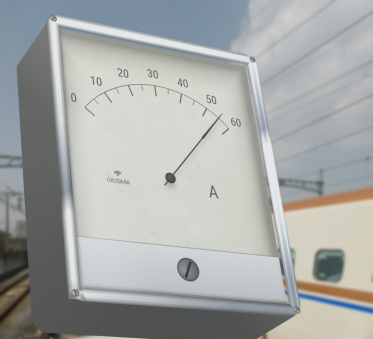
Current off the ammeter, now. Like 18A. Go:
55A
